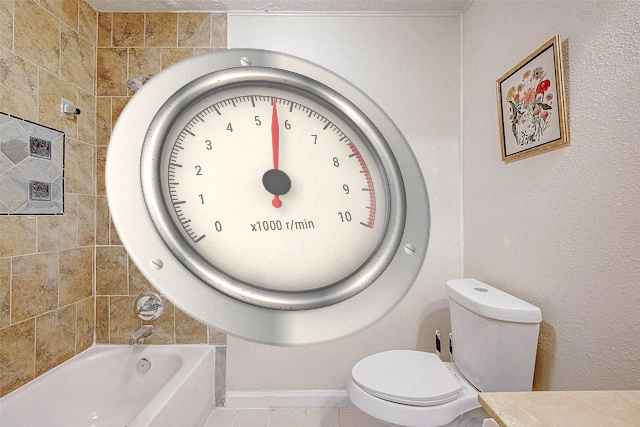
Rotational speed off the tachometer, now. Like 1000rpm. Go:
5500rpm
